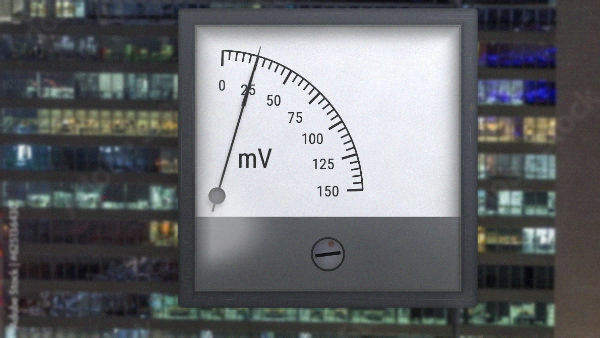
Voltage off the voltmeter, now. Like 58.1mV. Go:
25mV
